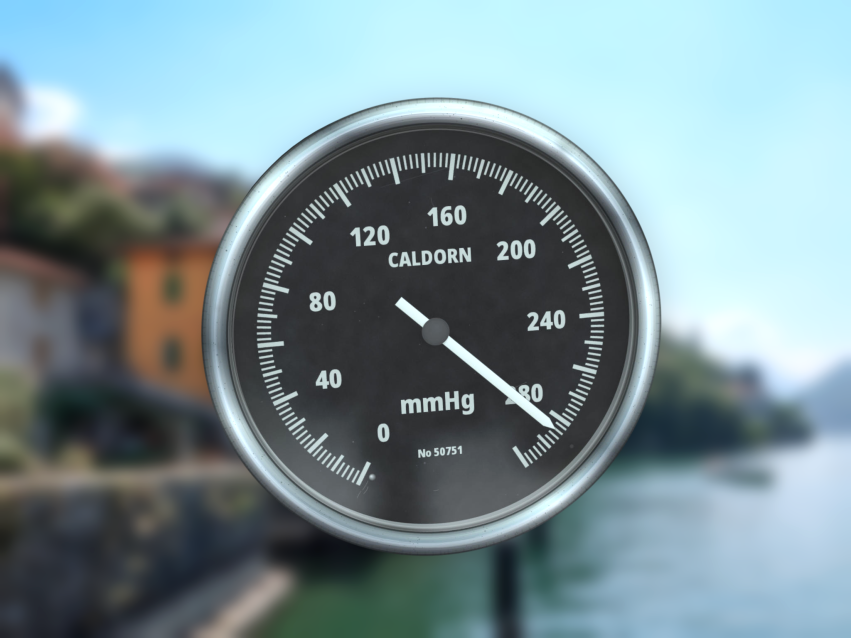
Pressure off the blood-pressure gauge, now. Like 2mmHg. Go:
284mmHg
